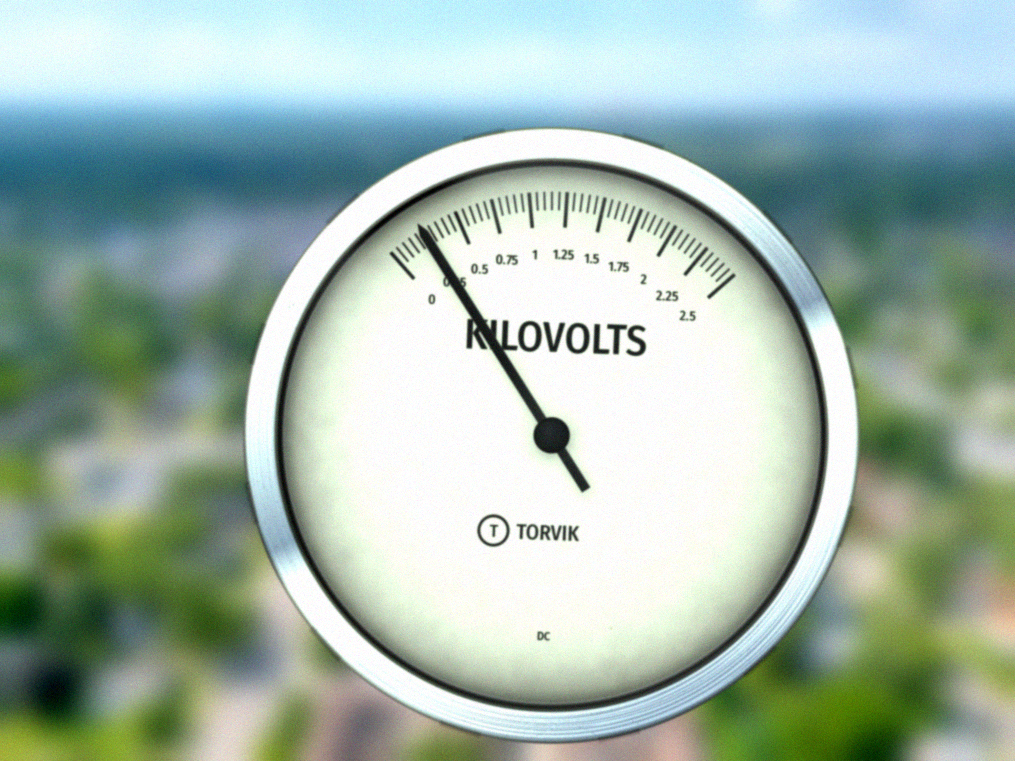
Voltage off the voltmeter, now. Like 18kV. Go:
0.25kV
